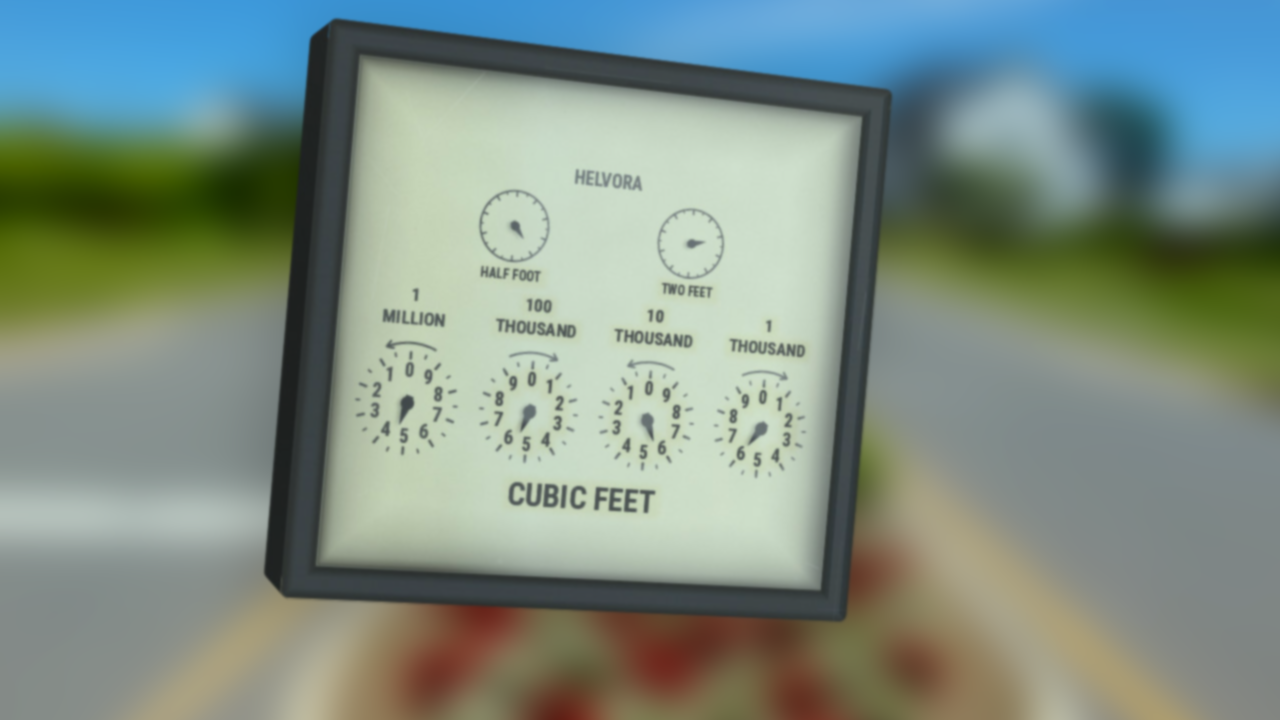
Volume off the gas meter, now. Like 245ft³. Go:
455600ft³
